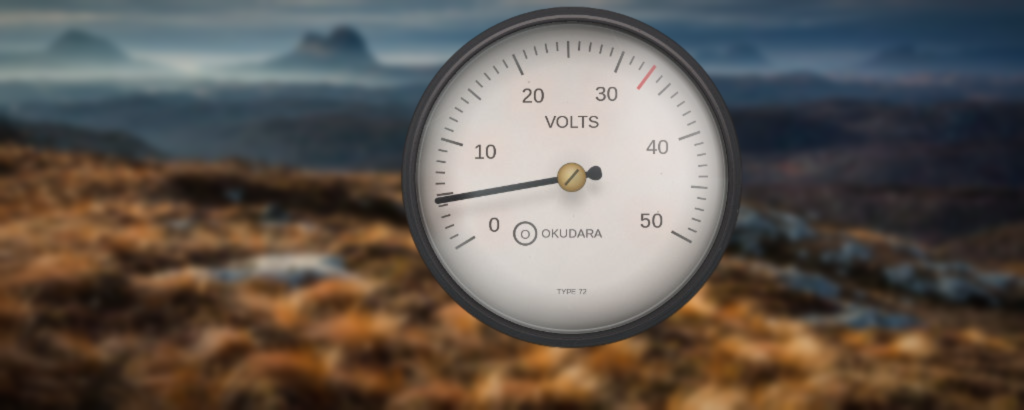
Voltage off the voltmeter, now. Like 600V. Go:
4.5V
